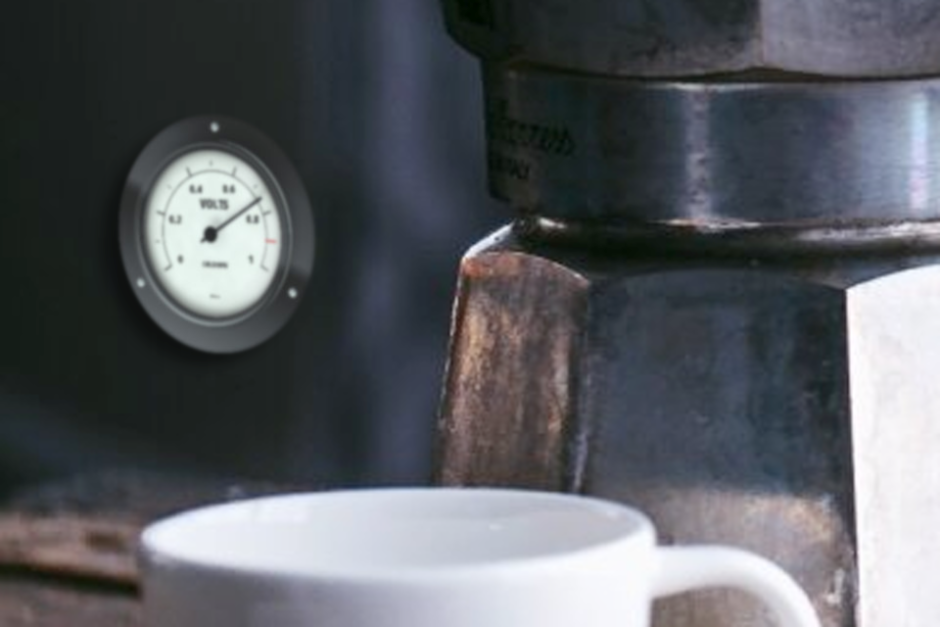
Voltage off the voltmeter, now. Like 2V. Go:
0.75V
